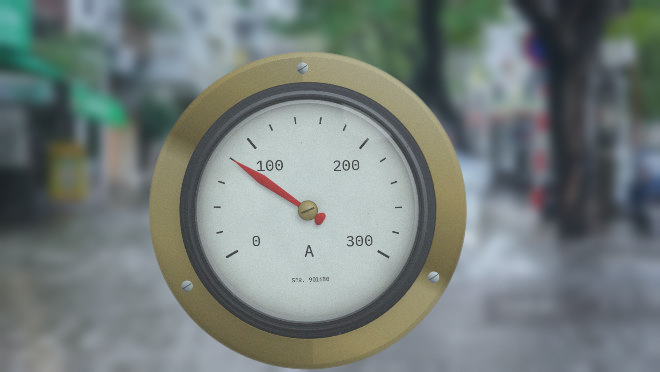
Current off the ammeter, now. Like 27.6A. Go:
80A
